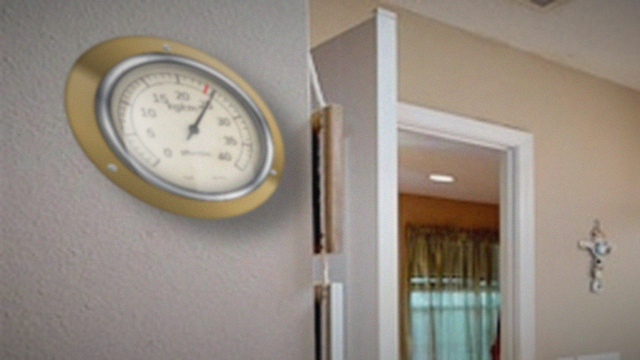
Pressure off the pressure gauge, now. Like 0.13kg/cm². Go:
25kg/cm²
